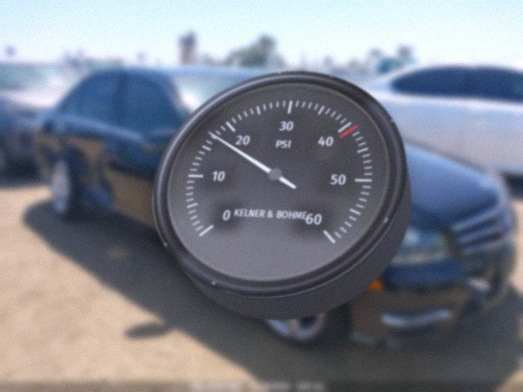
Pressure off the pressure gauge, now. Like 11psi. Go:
17psi
